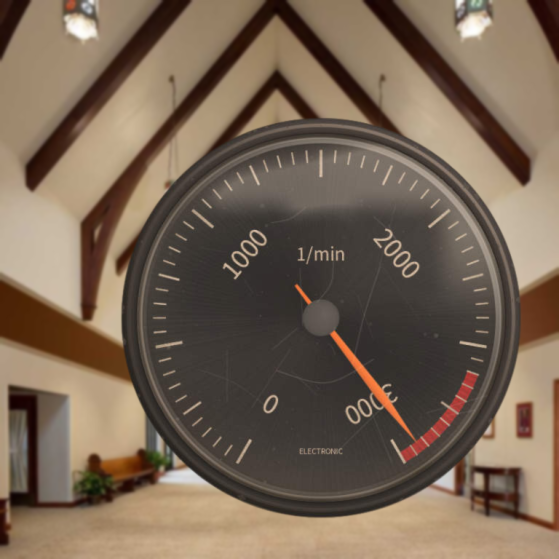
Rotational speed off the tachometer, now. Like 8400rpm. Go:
2925rpm
